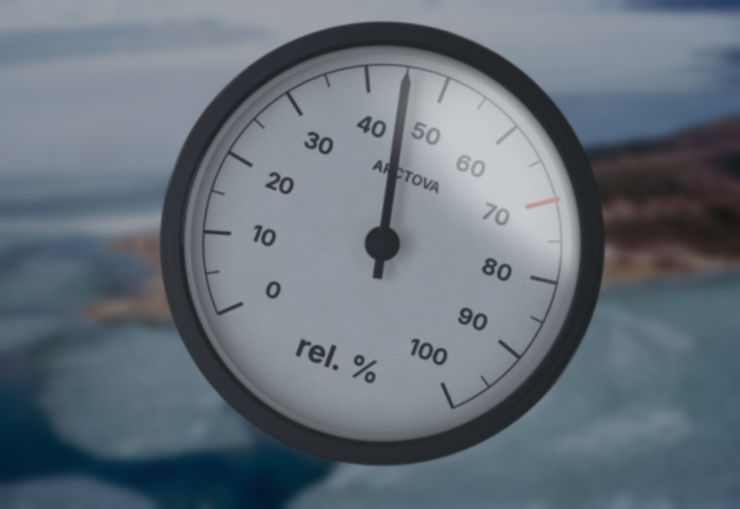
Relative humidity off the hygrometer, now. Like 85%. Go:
45%
